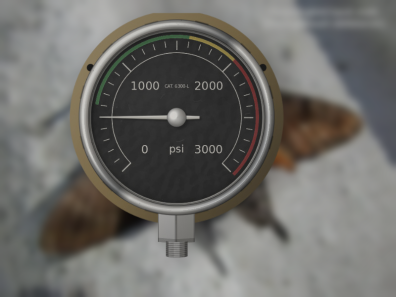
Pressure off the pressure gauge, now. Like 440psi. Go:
500psi
